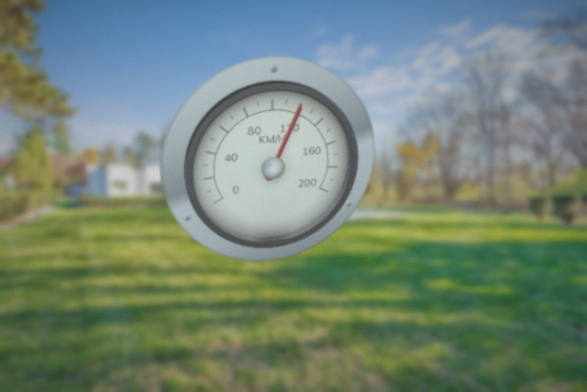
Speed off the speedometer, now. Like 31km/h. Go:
120km/h
